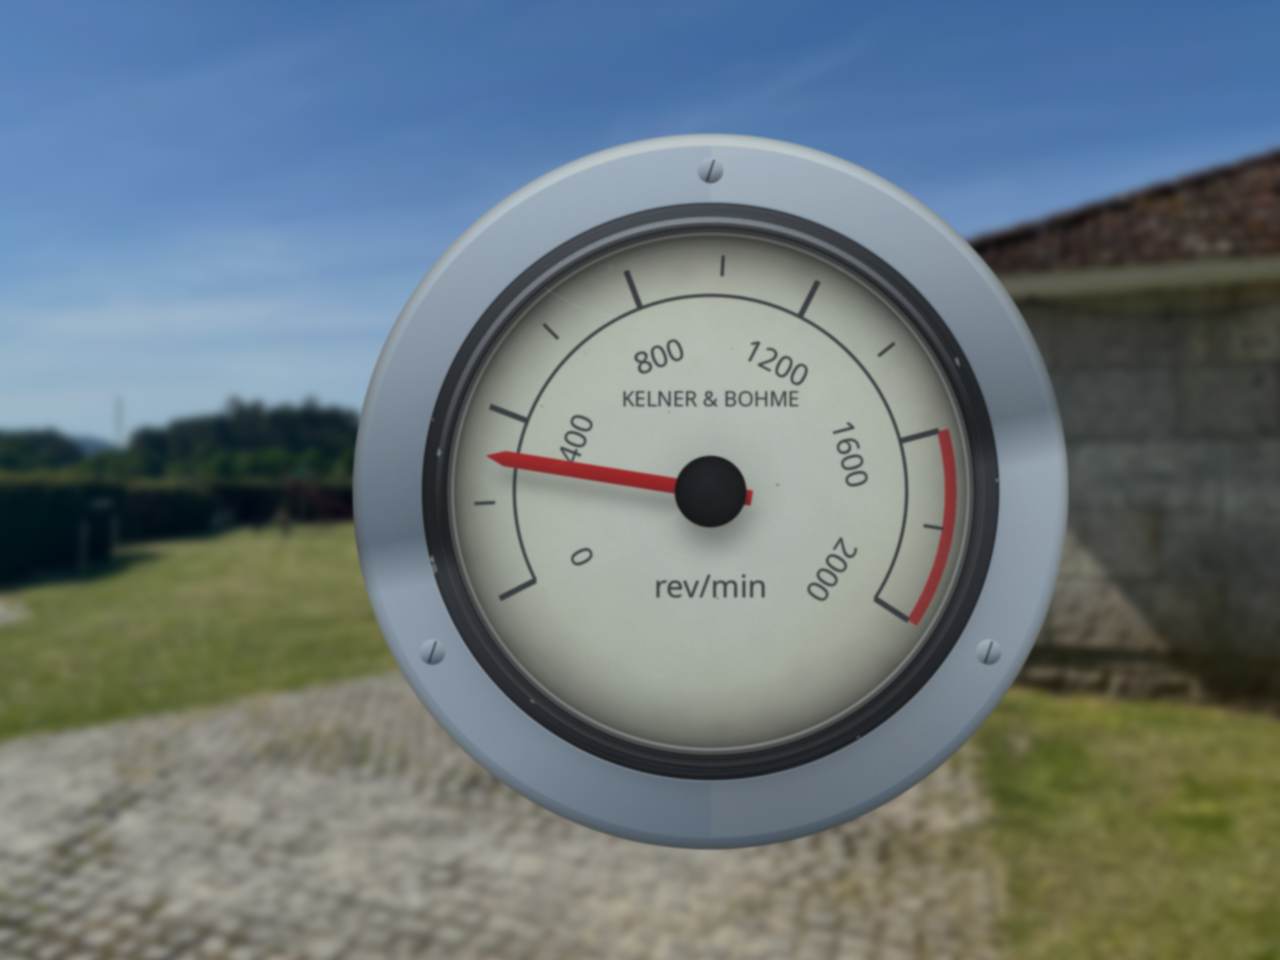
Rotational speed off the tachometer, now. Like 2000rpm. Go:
300rpm
